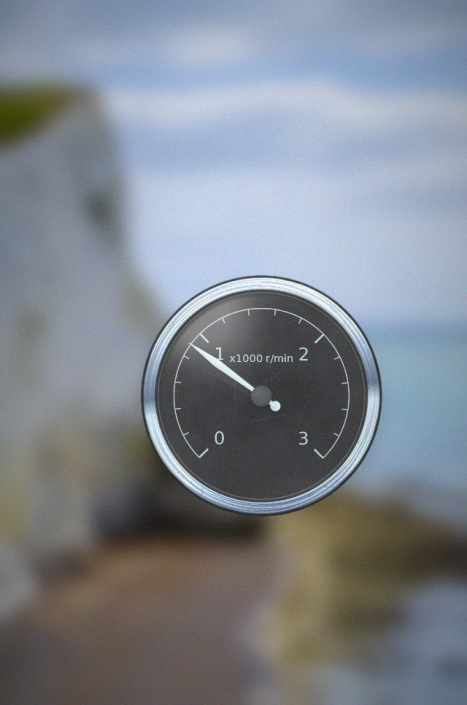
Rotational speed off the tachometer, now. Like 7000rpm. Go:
900rpm
